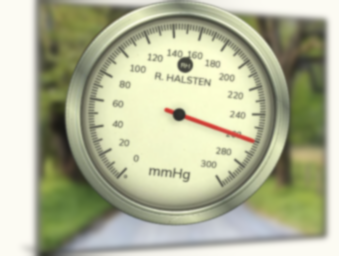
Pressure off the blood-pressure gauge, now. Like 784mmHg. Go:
260mmHg
